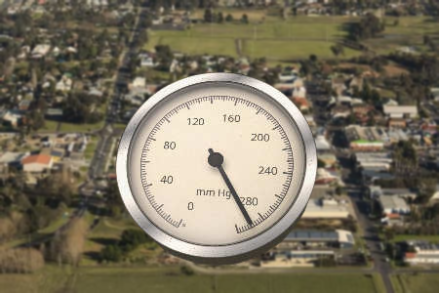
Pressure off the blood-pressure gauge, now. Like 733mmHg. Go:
290mmHg
